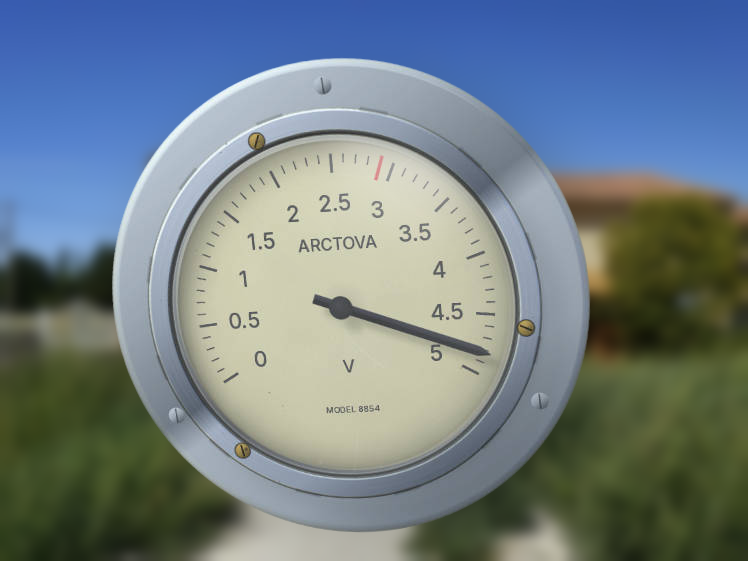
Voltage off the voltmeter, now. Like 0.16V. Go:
4.8V
